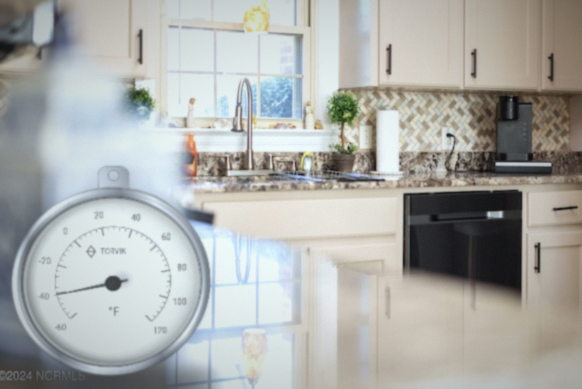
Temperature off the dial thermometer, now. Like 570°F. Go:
-40°F
